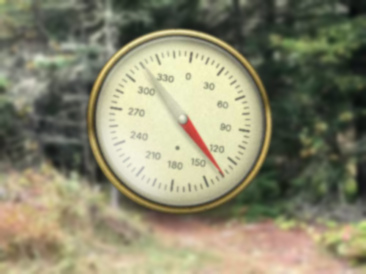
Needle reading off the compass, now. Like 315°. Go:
135°
